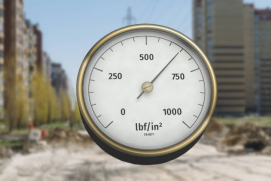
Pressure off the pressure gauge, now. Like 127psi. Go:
650psi
